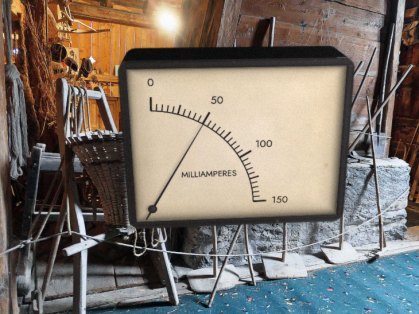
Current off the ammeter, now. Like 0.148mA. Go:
50mA
